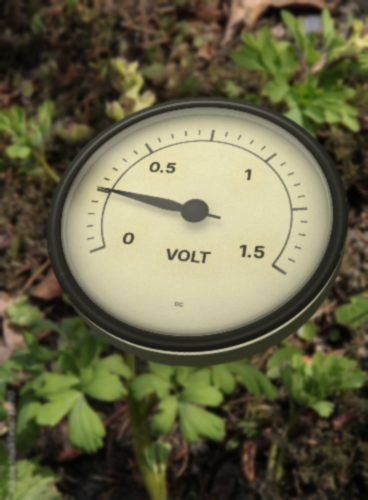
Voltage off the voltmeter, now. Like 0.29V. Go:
0.25V
